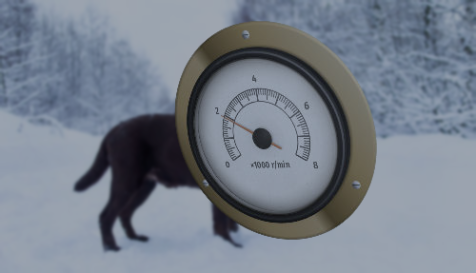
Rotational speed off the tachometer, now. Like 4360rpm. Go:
2000rpm
